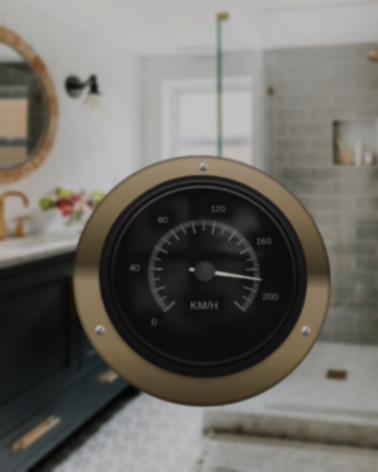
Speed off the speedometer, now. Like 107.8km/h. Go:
190km/h
